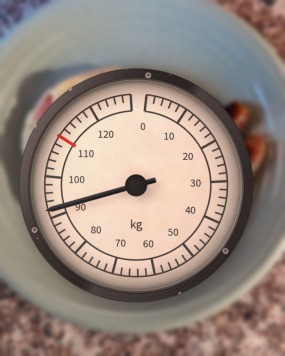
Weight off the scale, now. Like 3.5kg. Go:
92kg
